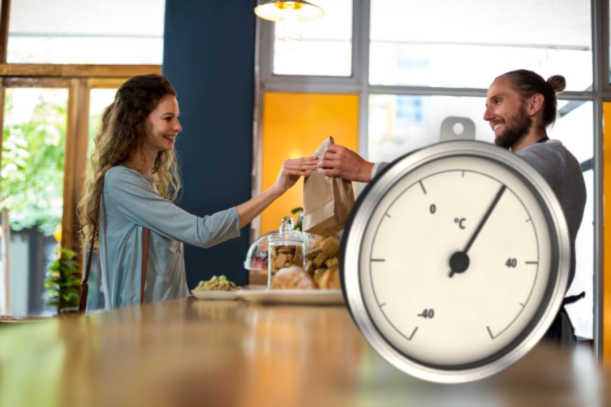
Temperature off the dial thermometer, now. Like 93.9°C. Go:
20°C
